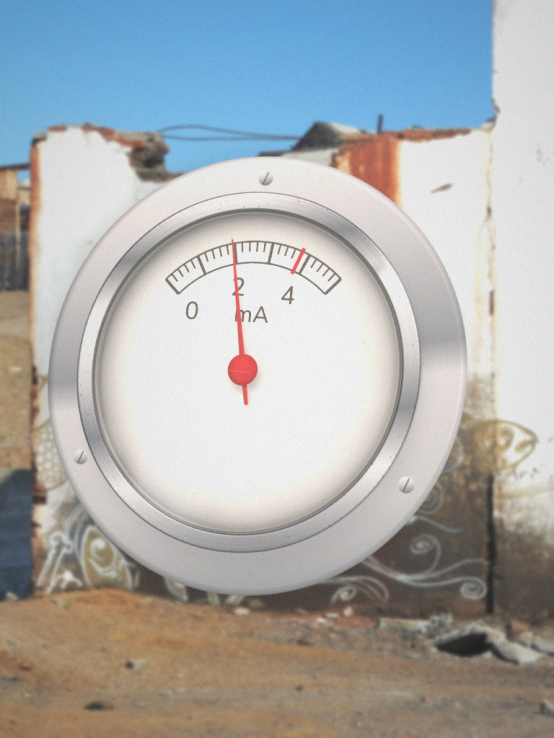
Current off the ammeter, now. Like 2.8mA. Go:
2mA
